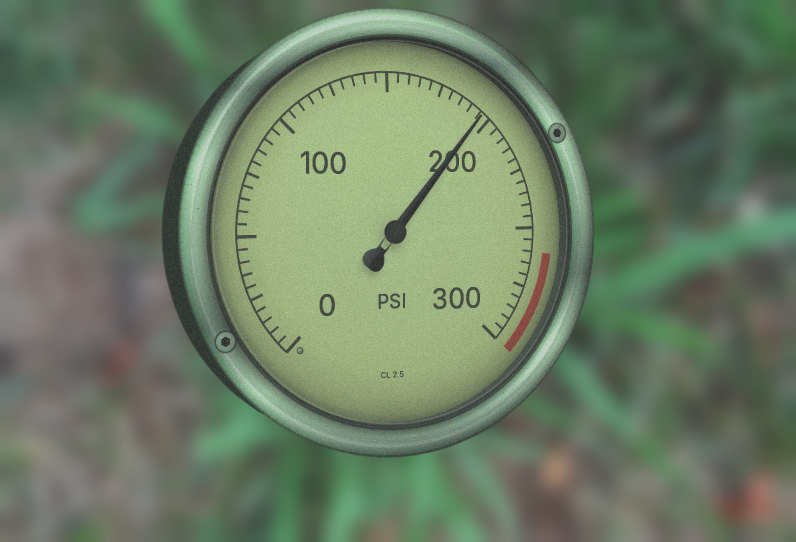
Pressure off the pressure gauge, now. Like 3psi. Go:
195psi
